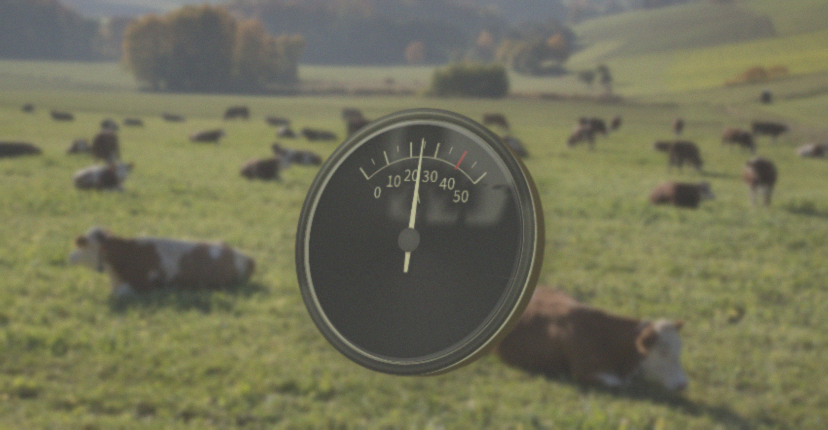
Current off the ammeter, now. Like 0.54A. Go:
25A
